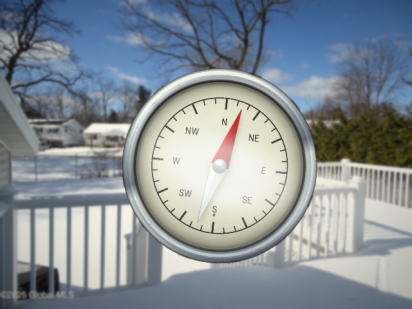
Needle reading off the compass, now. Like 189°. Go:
15°
